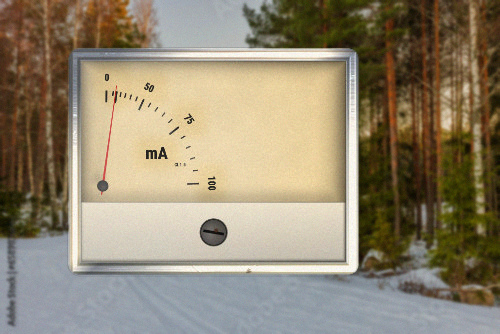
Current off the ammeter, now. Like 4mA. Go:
25mA
